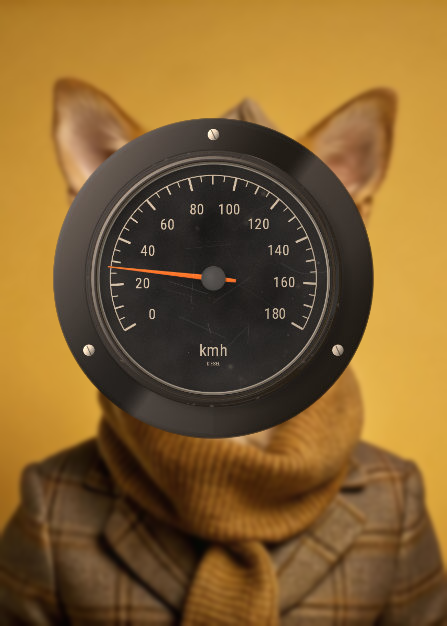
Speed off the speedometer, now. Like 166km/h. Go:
27.5km/h
